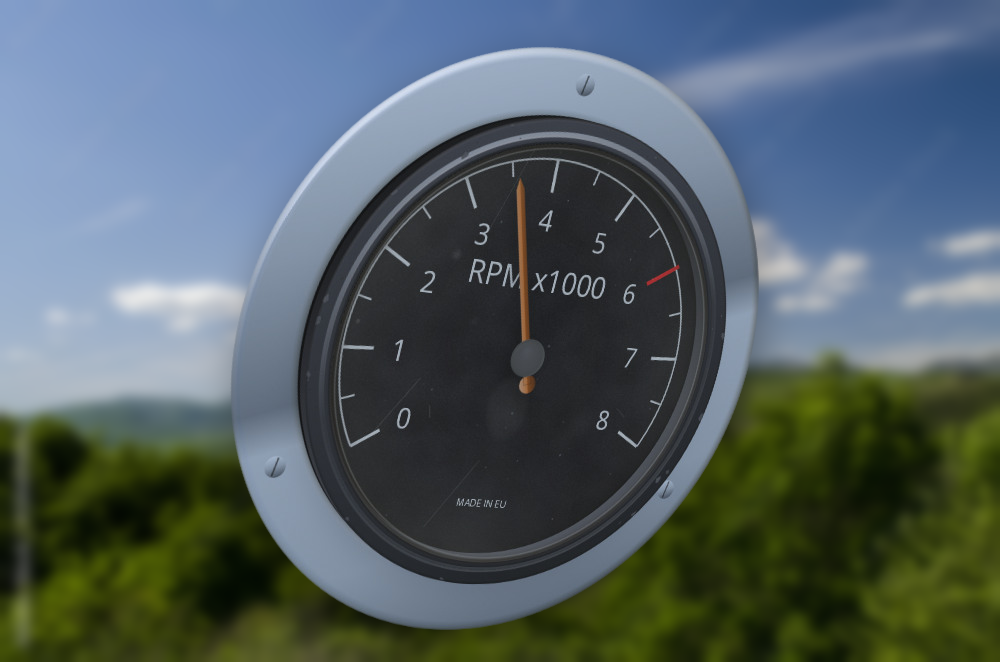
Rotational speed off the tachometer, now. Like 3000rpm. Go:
3500rpm
